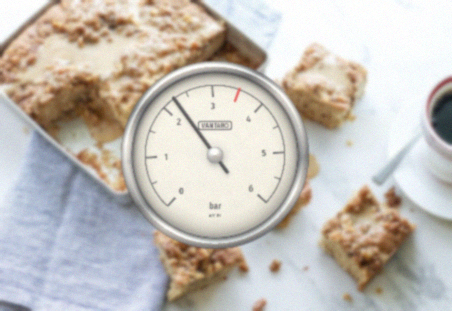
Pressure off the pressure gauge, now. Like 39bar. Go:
2.25bar
